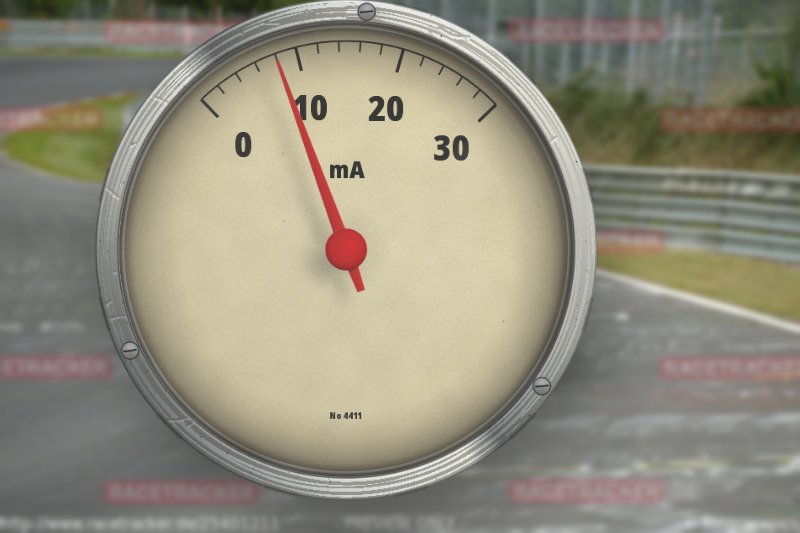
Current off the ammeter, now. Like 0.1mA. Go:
8mA
